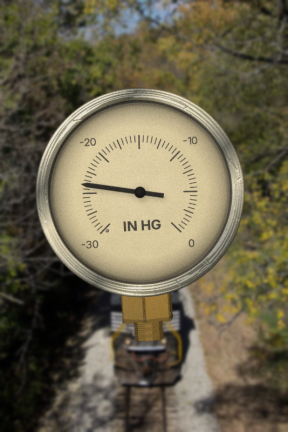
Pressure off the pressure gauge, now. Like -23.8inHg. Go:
-24inHg
